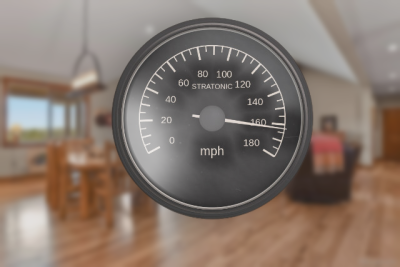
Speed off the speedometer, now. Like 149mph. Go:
162.5mph
